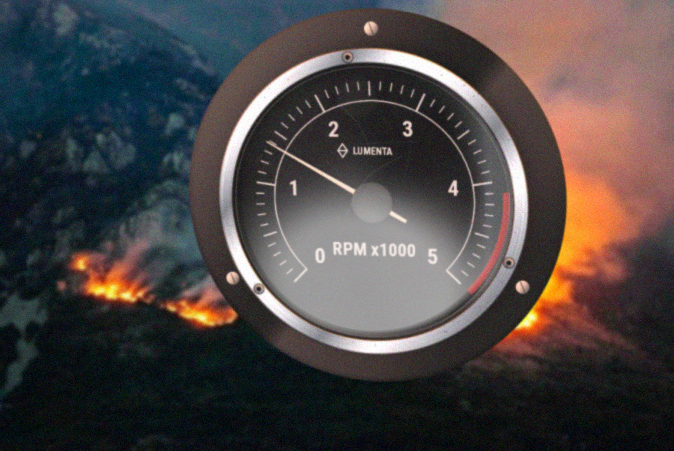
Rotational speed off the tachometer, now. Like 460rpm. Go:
1400rpm
